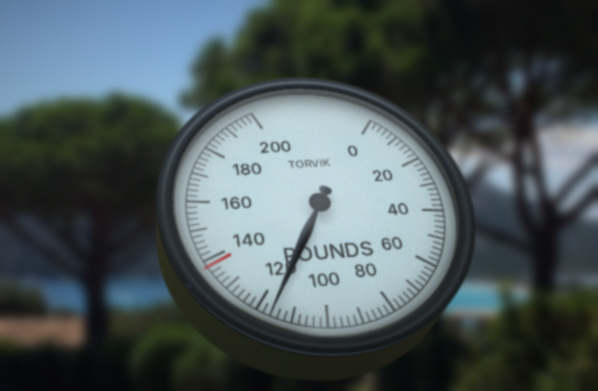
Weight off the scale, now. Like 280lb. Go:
116lb
